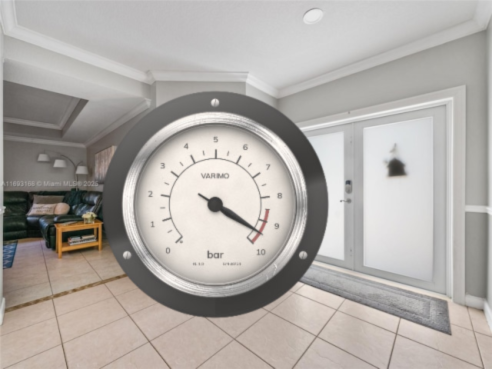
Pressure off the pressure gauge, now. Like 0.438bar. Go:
9.5bar
